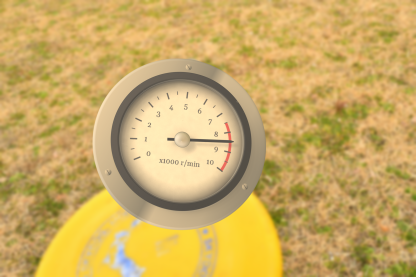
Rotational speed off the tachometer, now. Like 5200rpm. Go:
8500rpm
